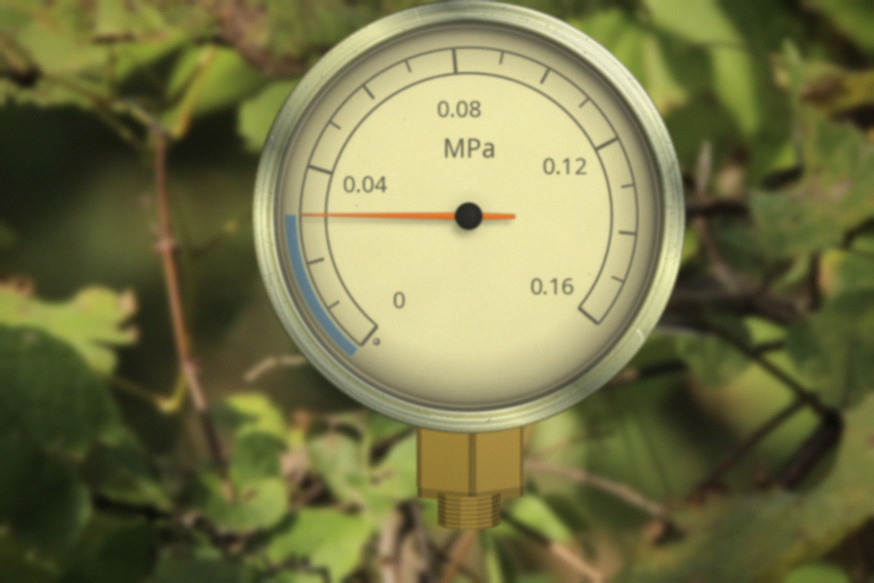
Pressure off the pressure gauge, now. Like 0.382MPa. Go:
0.03MPa
